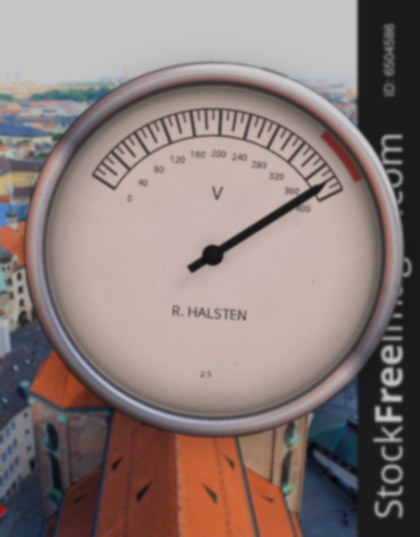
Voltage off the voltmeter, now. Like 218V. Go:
380V
